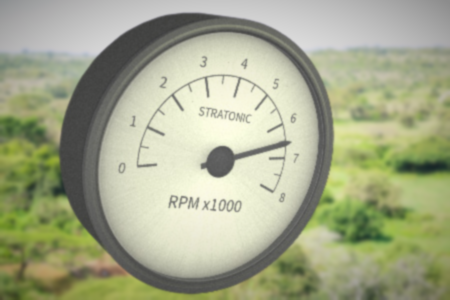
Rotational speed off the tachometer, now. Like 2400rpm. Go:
6500rpm
